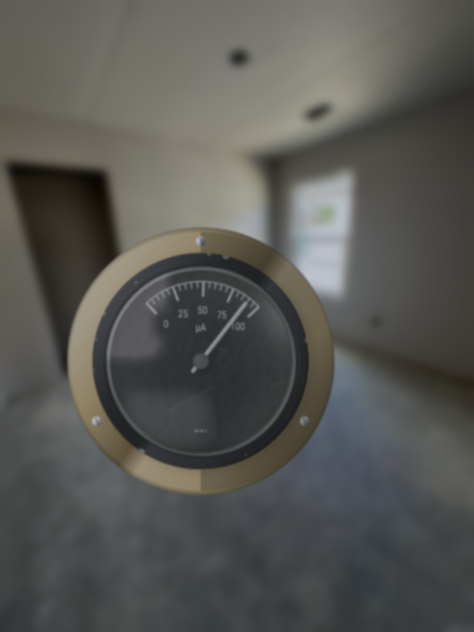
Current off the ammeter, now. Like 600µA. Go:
90µA
